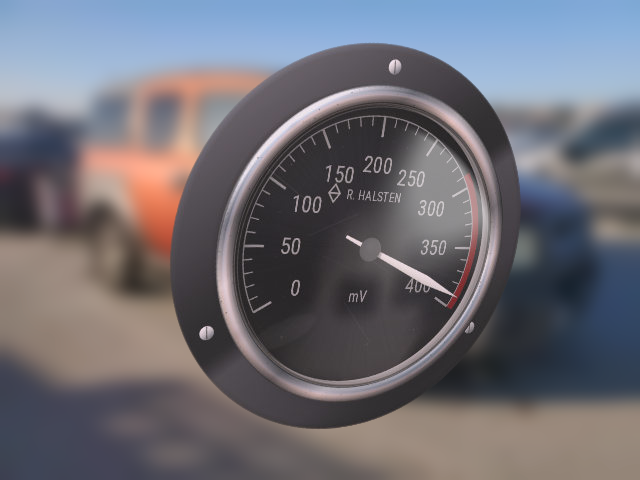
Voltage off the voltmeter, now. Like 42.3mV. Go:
390mV
